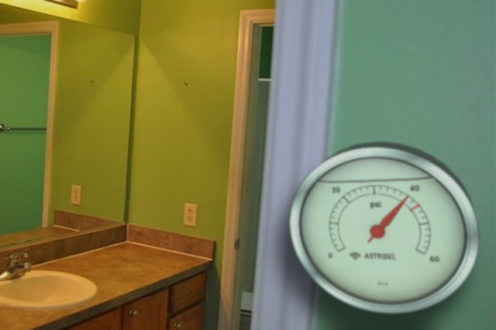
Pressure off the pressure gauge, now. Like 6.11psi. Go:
40psi
